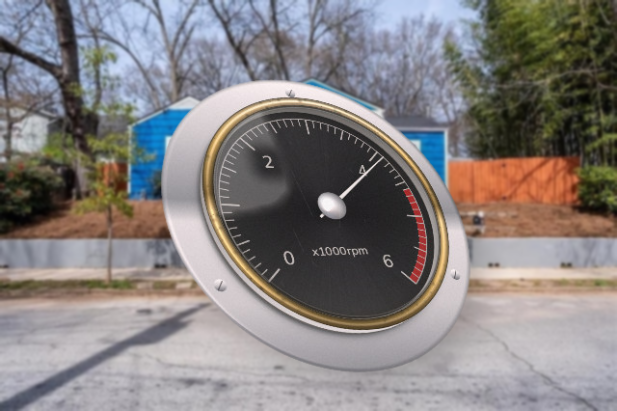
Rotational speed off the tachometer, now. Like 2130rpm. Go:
4100rpm
